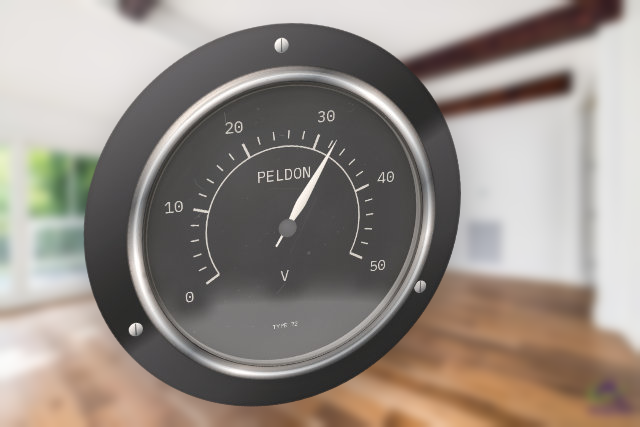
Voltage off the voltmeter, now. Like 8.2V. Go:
32V
